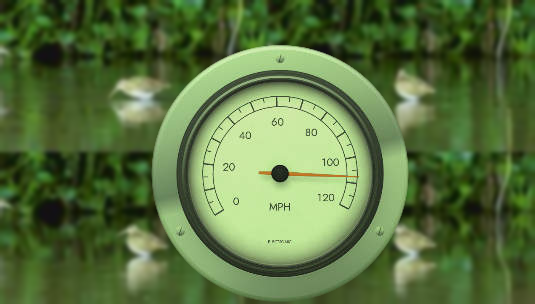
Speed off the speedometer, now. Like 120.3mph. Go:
107.5mph
